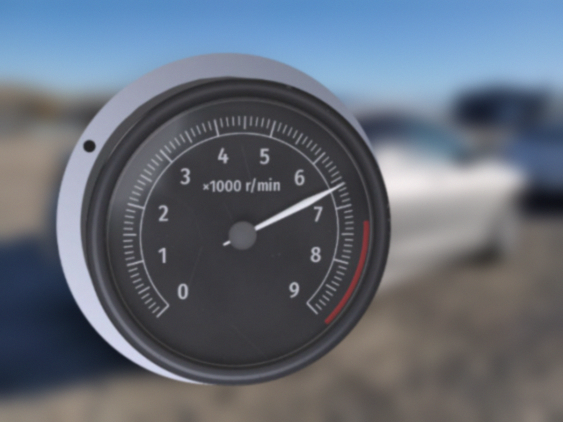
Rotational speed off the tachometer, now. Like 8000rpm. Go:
6600rpm
